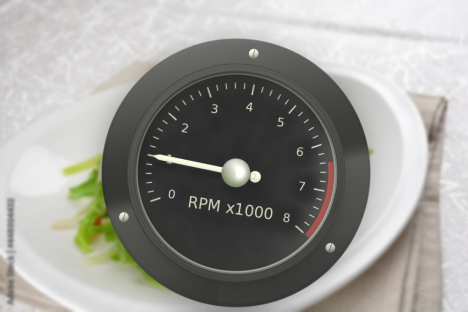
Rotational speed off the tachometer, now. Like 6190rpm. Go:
1000rpm
